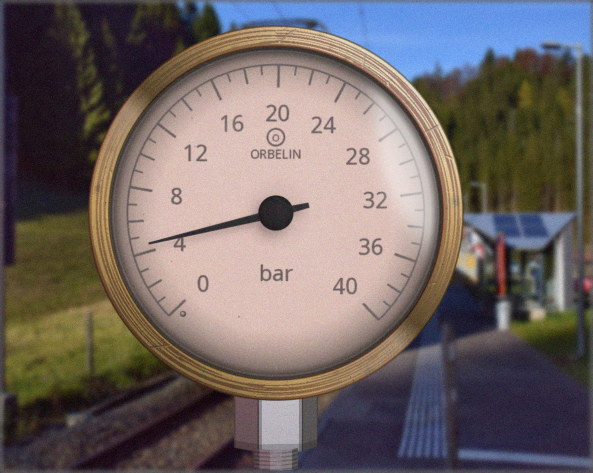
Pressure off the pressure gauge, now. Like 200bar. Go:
4.5bar
